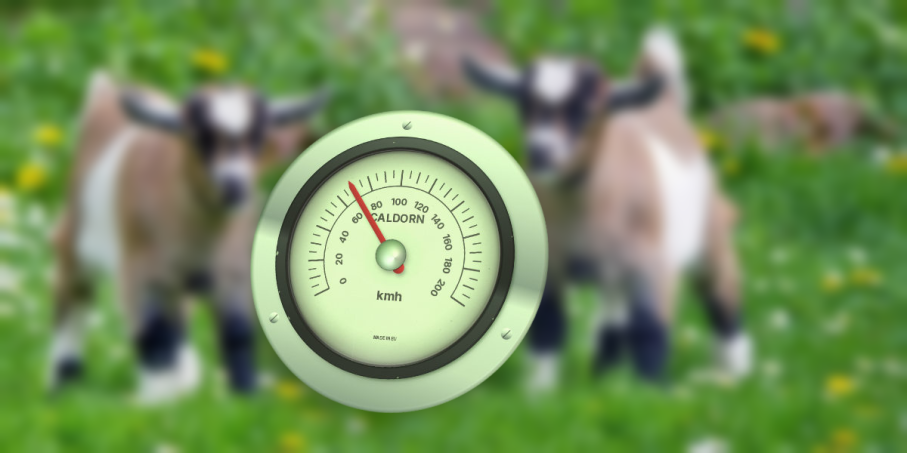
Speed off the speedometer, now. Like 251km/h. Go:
70km/h
